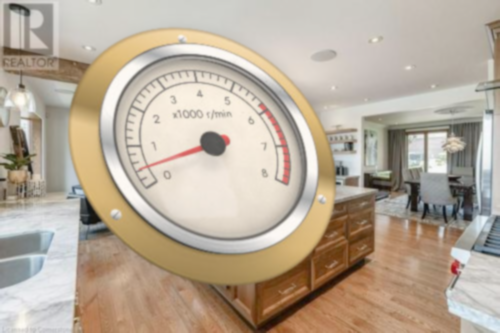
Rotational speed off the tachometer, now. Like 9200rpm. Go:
400rpm
